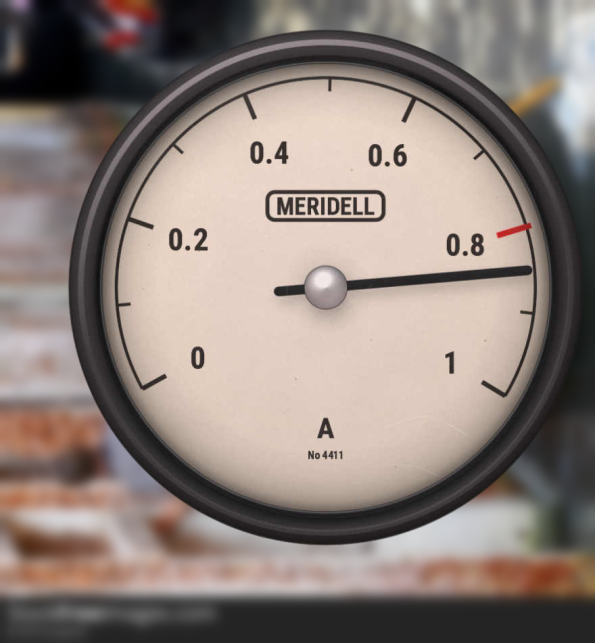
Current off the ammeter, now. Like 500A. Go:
0.85A
